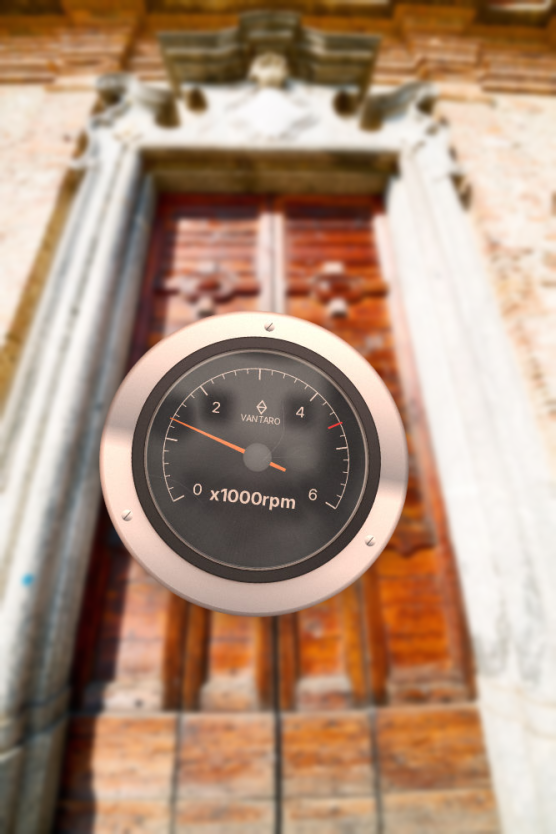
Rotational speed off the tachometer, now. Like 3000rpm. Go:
1300rpm
